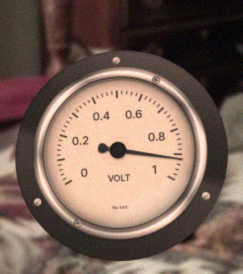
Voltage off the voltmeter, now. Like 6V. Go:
0.92V
